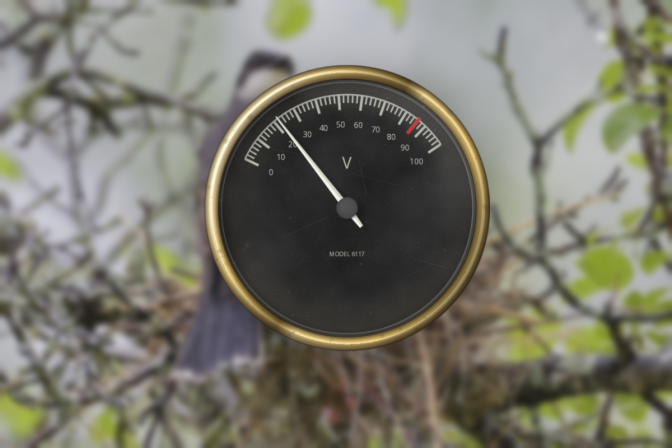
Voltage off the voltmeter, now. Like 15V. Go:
22V
